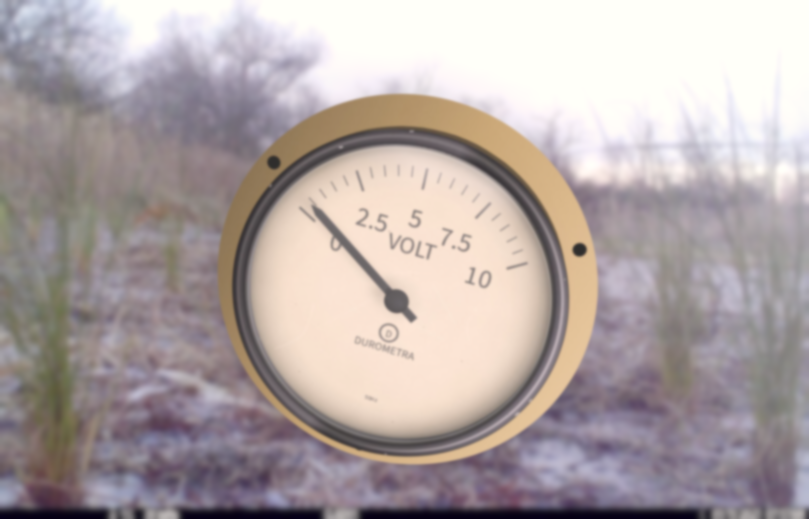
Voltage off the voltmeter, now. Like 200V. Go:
0.5V
